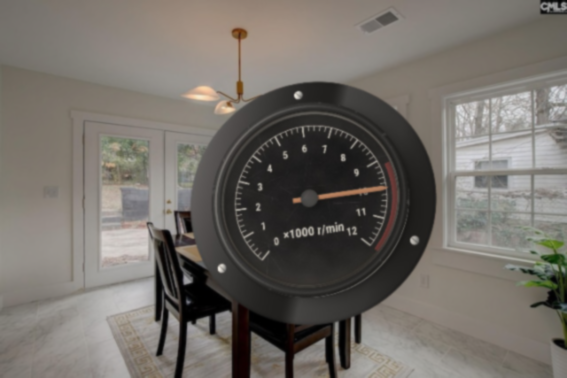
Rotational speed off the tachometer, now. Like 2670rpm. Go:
10000rpm
